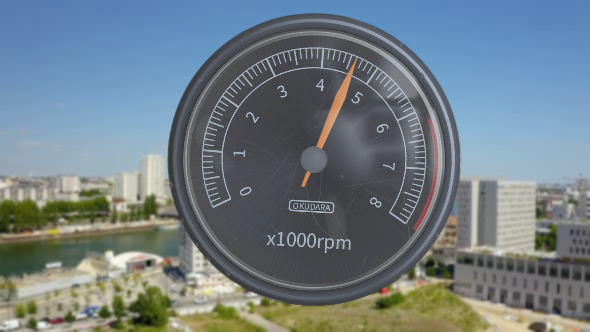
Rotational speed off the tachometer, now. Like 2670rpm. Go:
4600rpm
